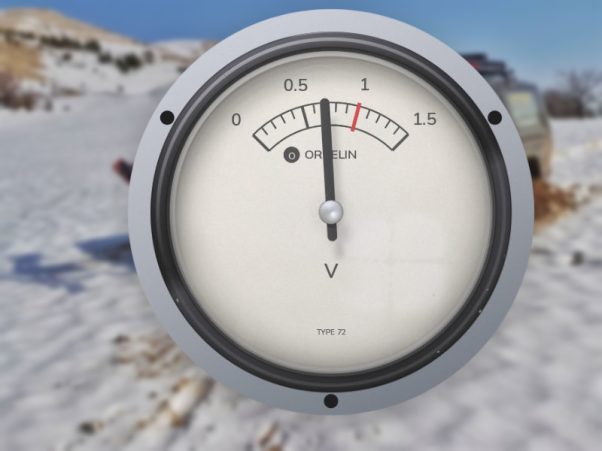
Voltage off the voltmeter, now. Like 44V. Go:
0.7V
